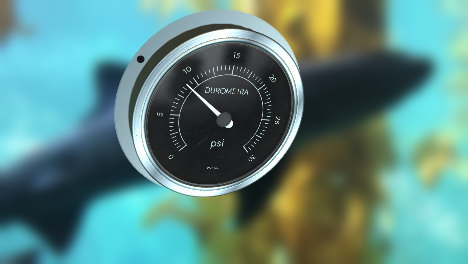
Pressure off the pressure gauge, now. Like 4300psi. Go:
9psi
